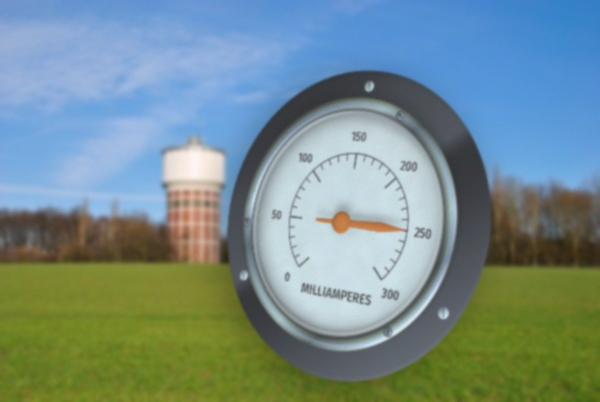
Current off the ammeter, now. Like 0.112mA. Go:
250mA
